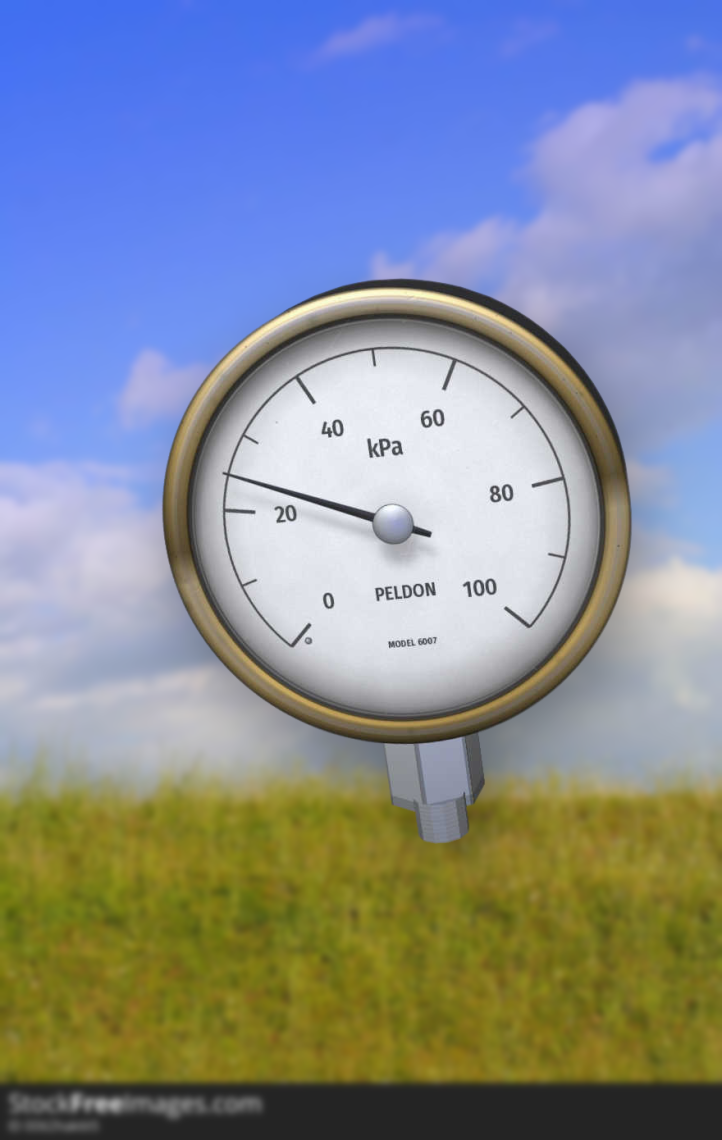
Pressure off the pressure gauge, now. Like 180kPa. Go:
25kPa
